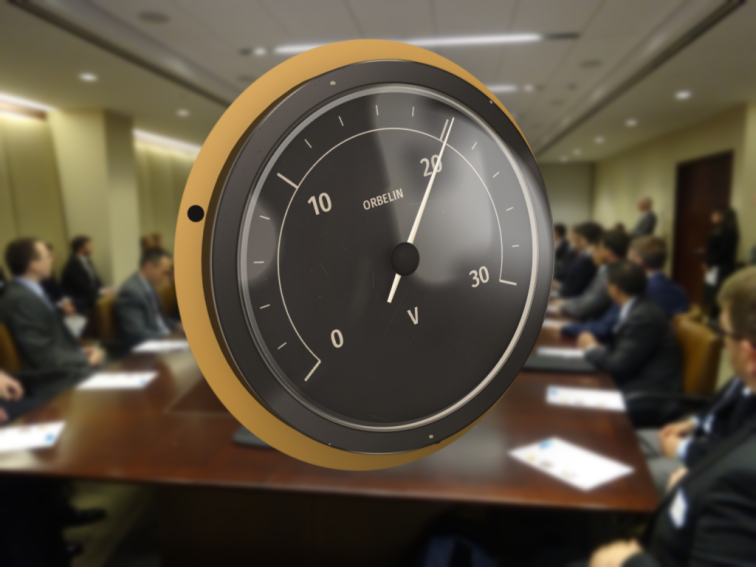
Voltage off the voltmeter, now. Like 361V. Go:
20V
